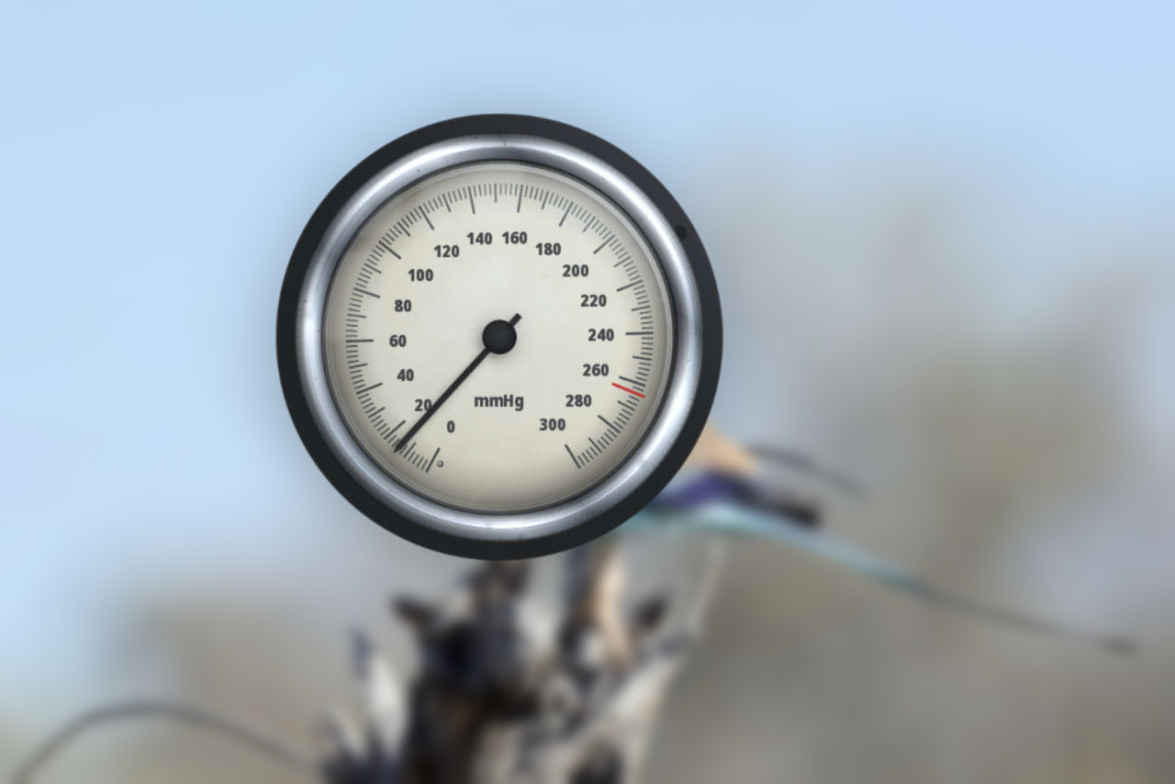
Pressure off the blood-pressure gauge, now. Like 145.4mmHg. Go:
14mmHg
